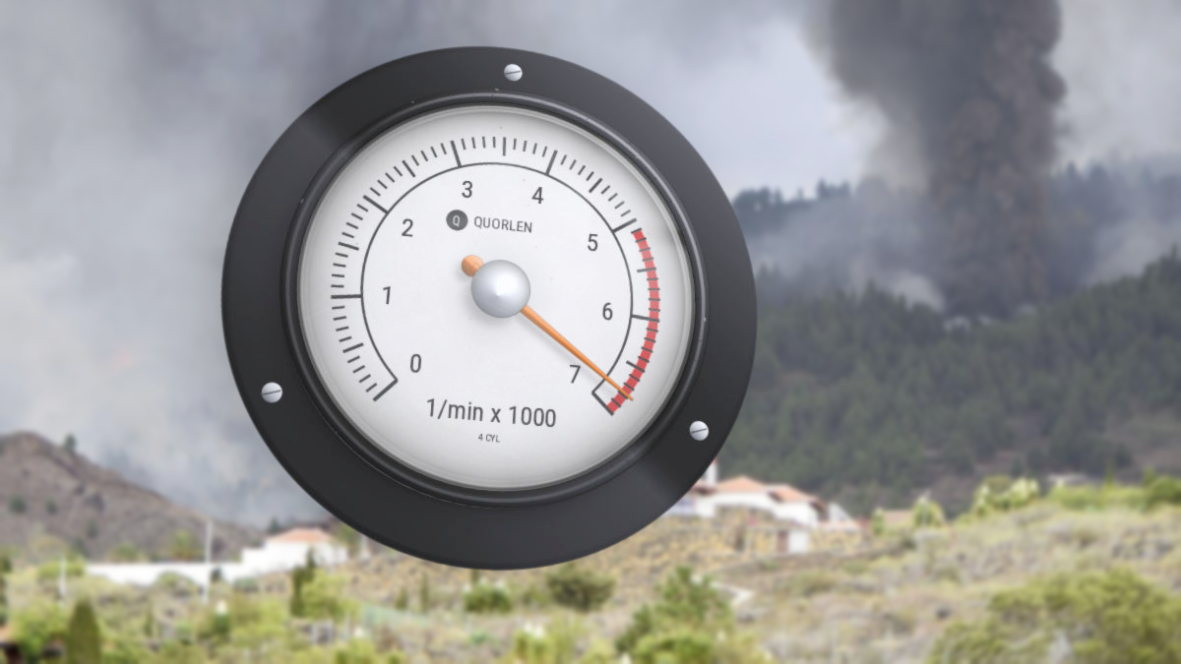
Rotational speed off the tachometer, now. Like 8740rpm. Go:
6800rpm
